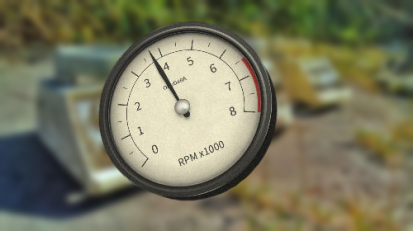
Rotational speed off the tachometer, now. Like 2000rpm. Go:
3750rpm
